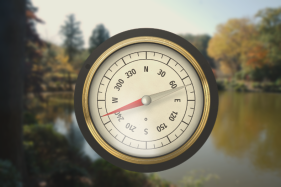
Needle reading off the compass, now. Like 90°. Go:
250°
